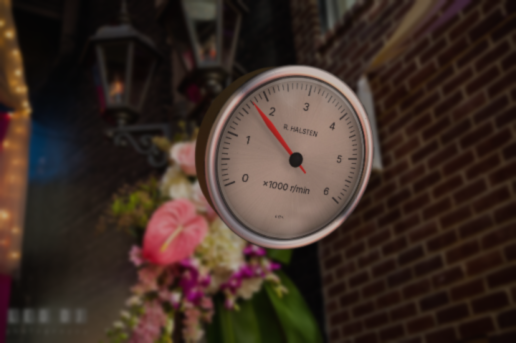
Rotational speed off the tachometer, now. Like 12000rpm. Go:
1700rpm
